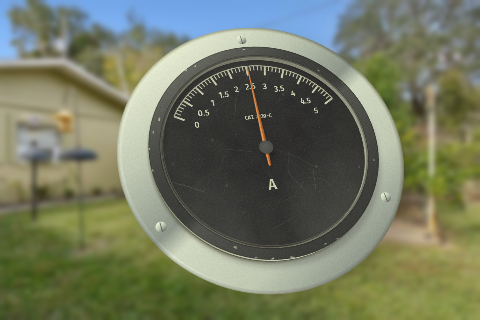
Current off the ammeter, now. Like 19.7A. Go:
2.5A
